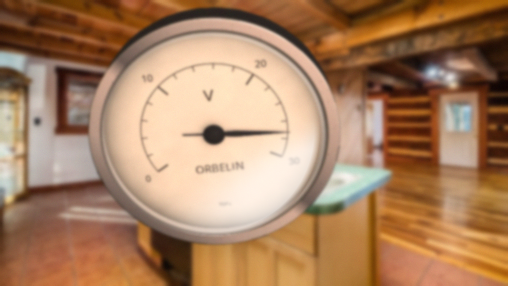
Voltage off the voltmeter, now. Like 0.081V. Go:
27V
